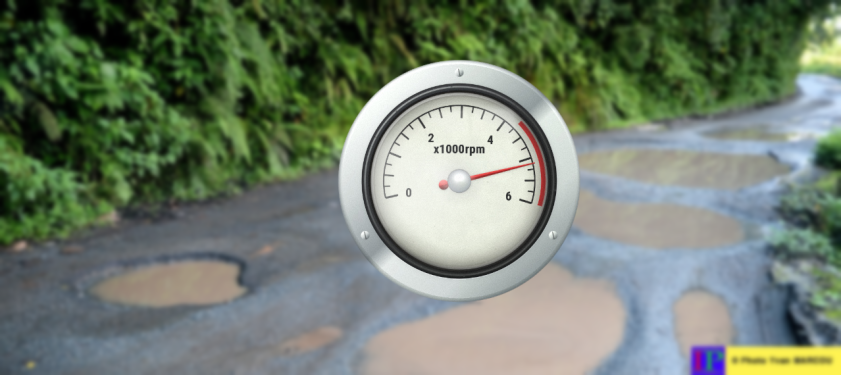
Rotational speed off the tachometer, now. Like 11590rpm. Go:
5125rpm
